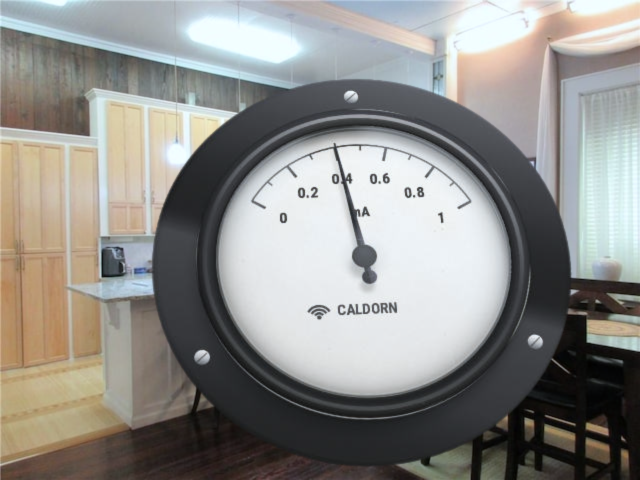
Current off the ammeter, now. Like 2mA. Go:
0.4mA
